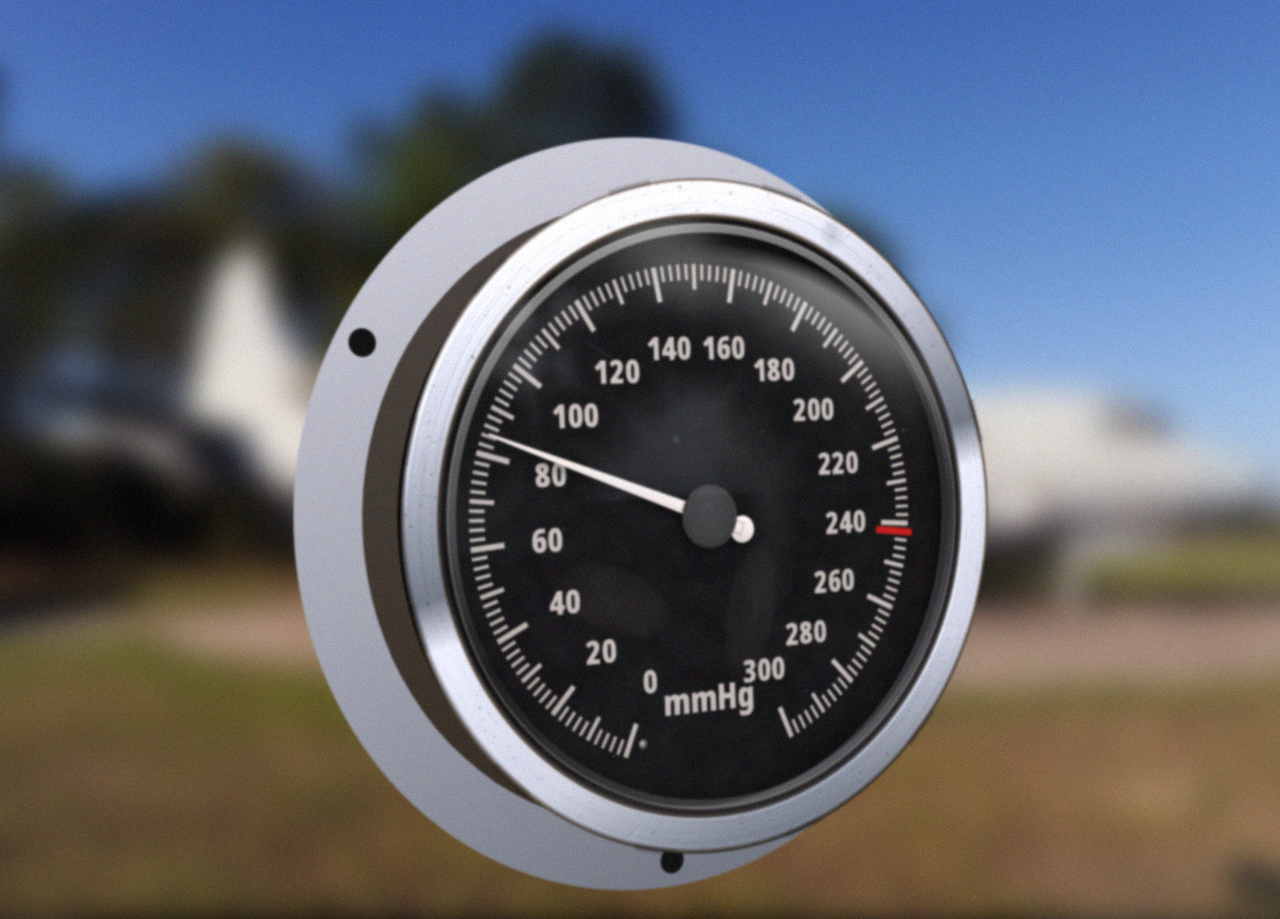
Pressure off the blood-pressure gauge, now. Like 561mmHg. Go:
84mmHg
